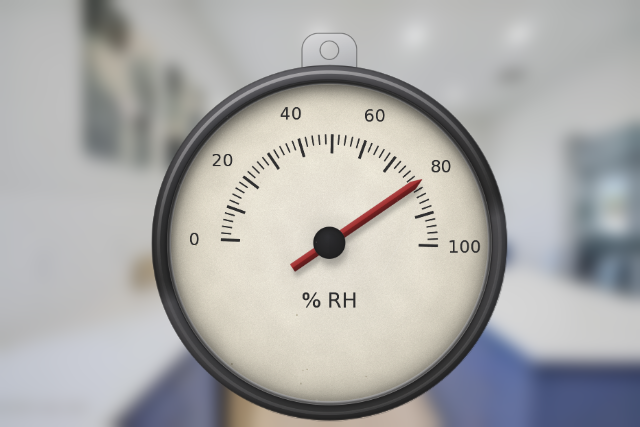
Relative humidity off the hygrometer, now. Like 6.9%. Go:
80%
